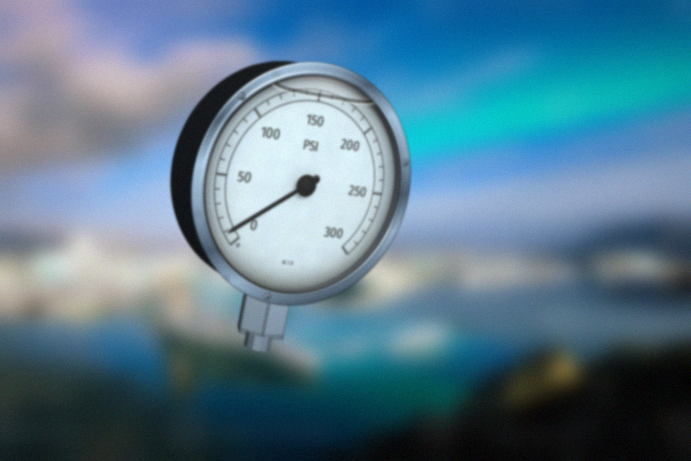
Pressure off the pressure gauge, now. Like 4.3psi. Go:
10psi
